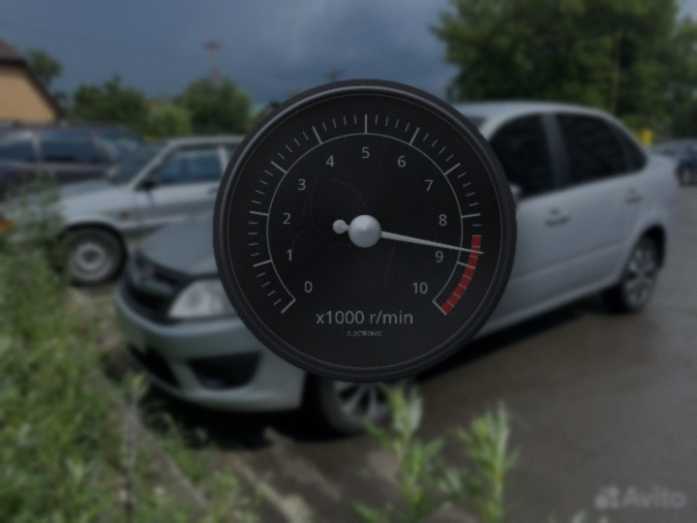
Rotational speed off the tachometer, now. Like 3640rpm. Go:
8700rpm
